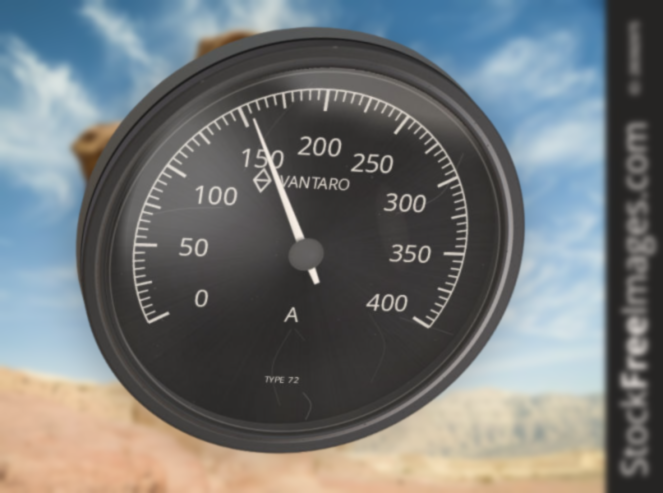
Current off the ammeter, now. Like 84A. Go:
155A
